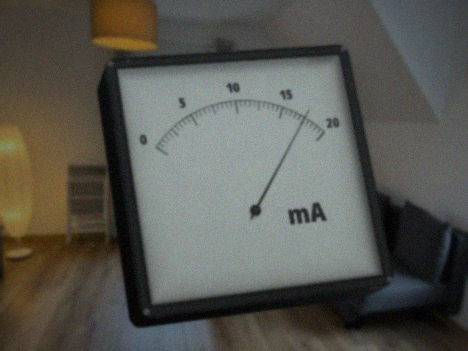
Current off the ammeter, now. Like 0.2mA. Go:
17.5mA
